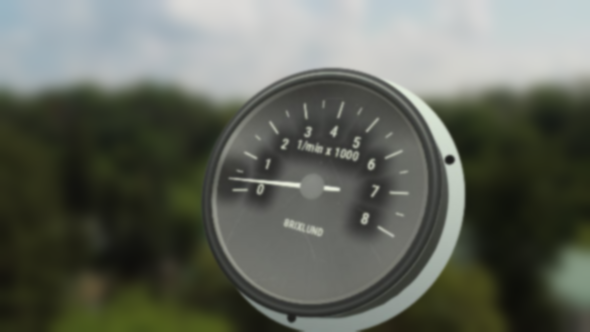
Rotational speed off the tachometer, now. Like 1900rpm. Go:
250rpm
